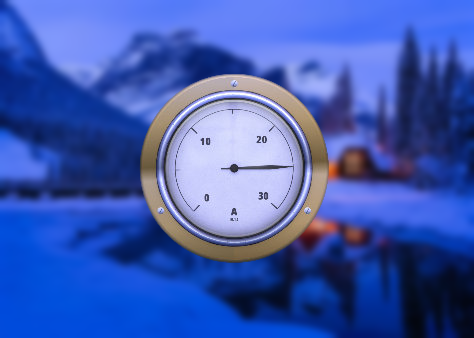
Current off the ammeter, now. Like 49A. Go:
25A
